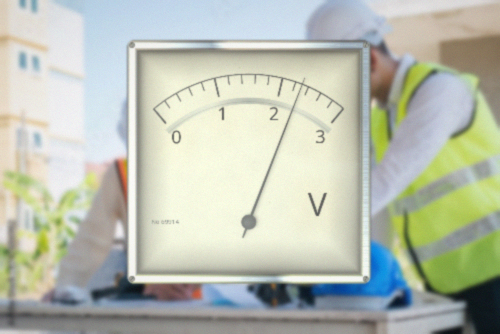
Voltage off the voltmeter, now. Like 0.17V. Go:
2.3V
